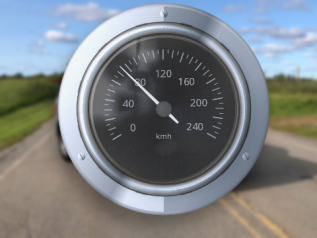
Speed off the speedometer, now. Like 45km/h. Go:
75km/h
